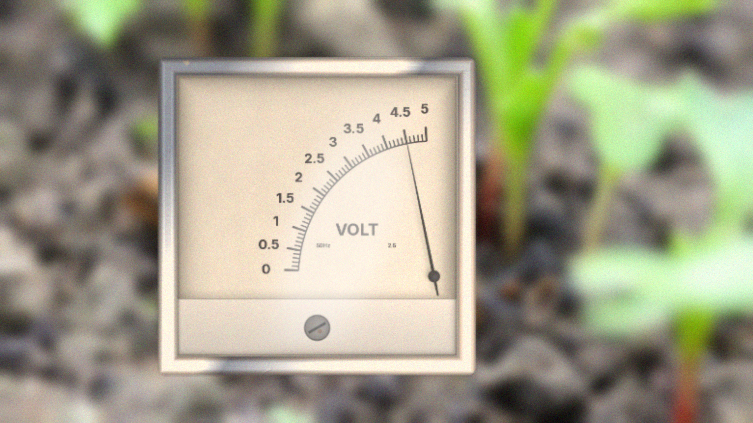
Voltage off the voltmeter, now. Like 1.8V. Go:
4.5V
